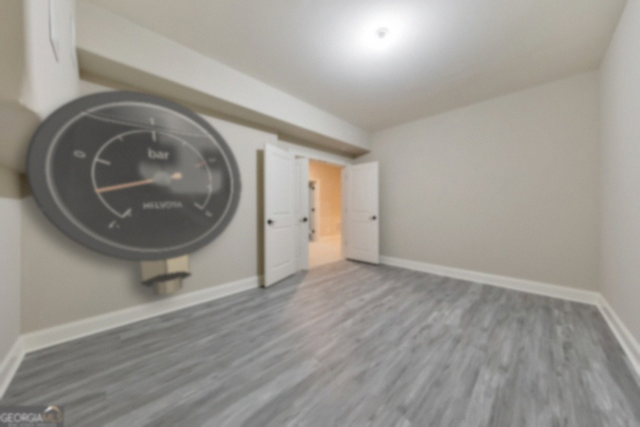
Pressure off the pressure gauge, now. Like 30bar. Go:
-0.5bar
